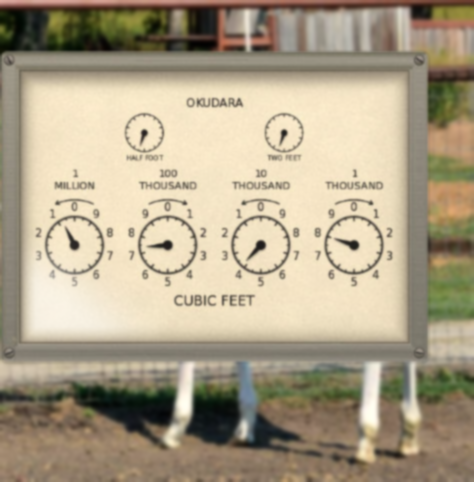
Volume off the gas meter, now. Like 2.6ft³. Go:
73800ft³
